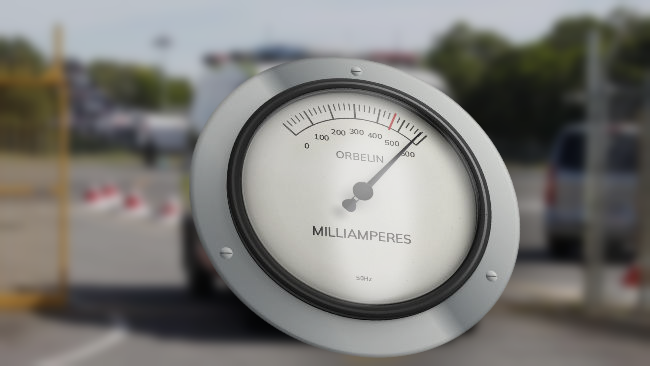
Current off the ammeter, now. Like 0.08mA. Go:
580mA
